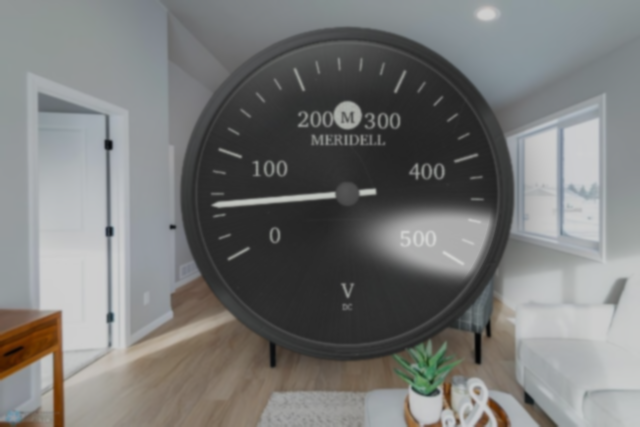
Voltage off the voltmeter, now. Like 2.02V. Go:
50V
